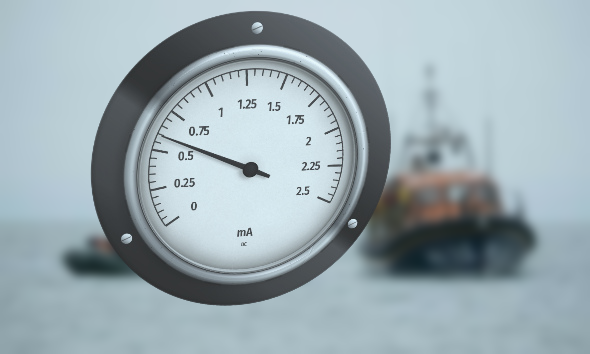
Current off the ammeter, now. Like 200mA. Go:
0.6mA
